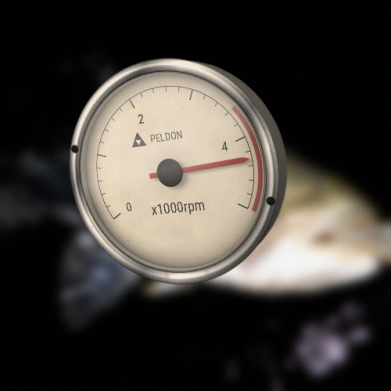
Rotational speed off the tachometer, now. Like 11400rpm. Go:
4300rpm
